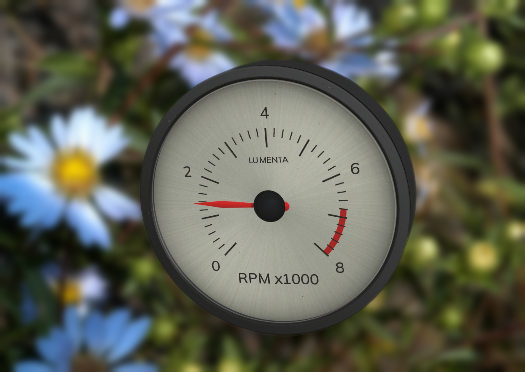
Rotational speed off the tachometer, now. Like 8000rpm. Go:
1400rpm
